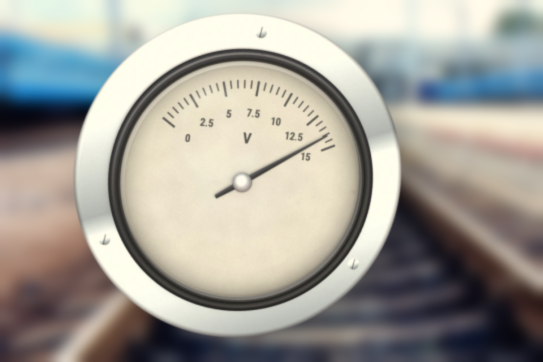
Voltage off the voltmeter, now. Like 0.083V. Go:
14V
